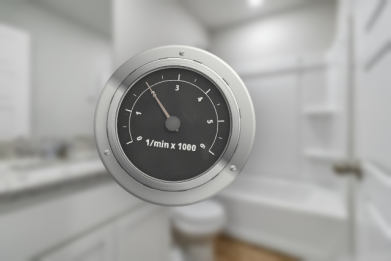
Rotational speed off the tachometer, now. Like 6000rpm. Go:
2000rpm
